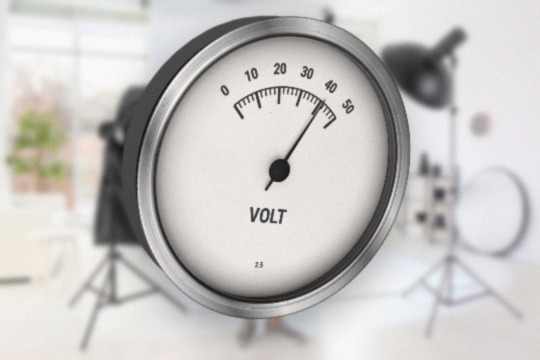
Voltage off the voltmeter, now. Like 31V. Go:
40V
